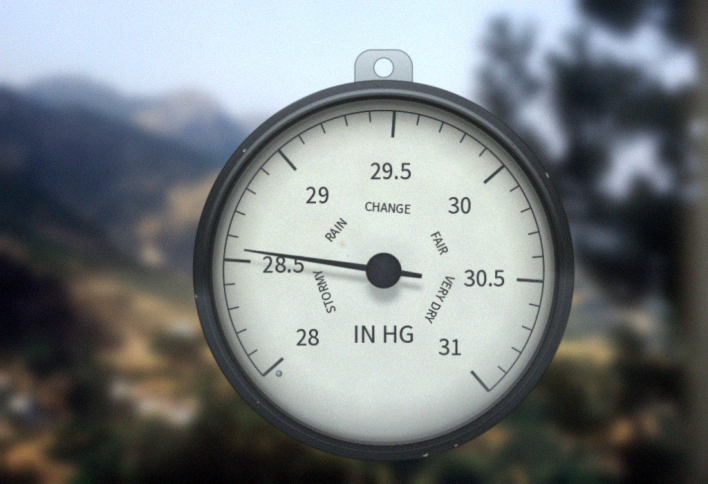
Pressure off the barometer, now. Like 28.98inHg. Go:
28.55inHg
